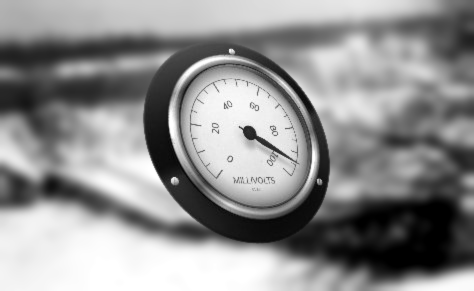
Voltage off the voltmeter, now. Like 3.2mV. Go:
95mV
